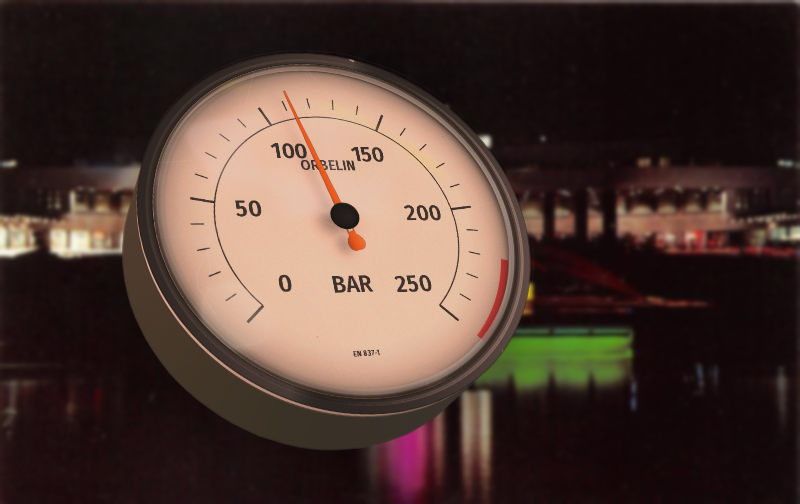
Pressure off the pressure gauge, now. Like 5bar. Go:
110bar
